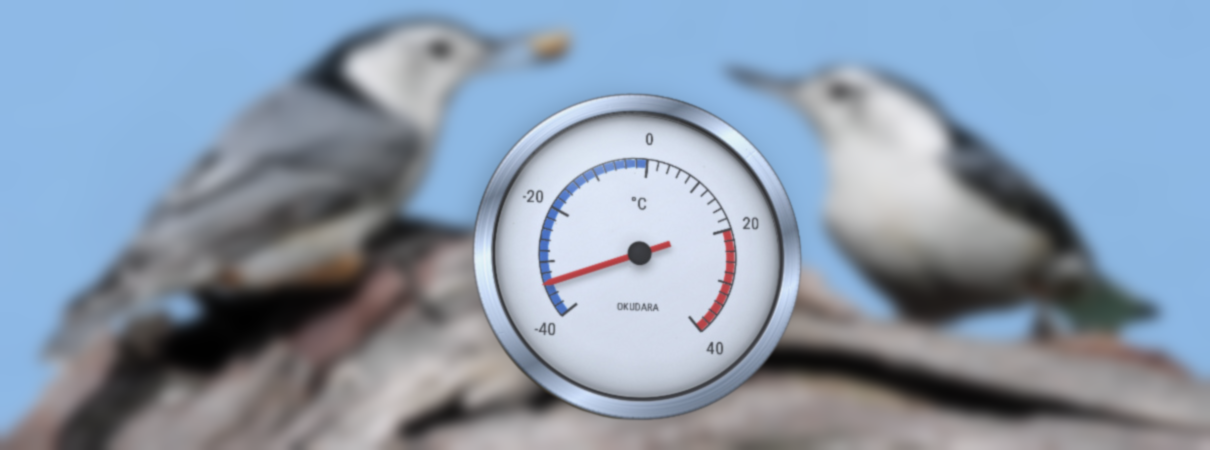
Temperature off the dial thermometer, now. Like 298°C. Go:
-34°C
